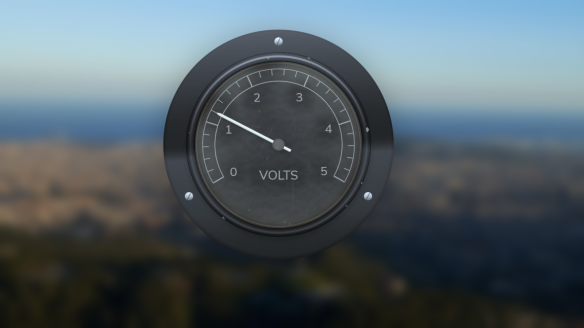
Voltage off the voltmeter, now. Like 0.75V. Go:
1.2V
